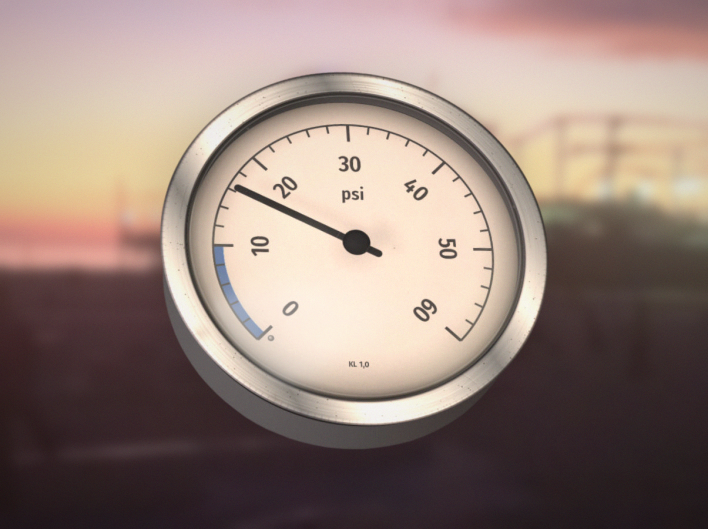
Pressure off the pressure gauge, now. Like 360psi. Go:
16psi
